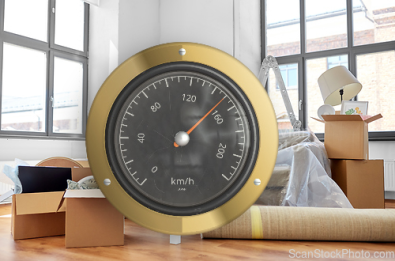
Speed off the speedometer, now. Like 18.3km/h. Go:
150km/h
